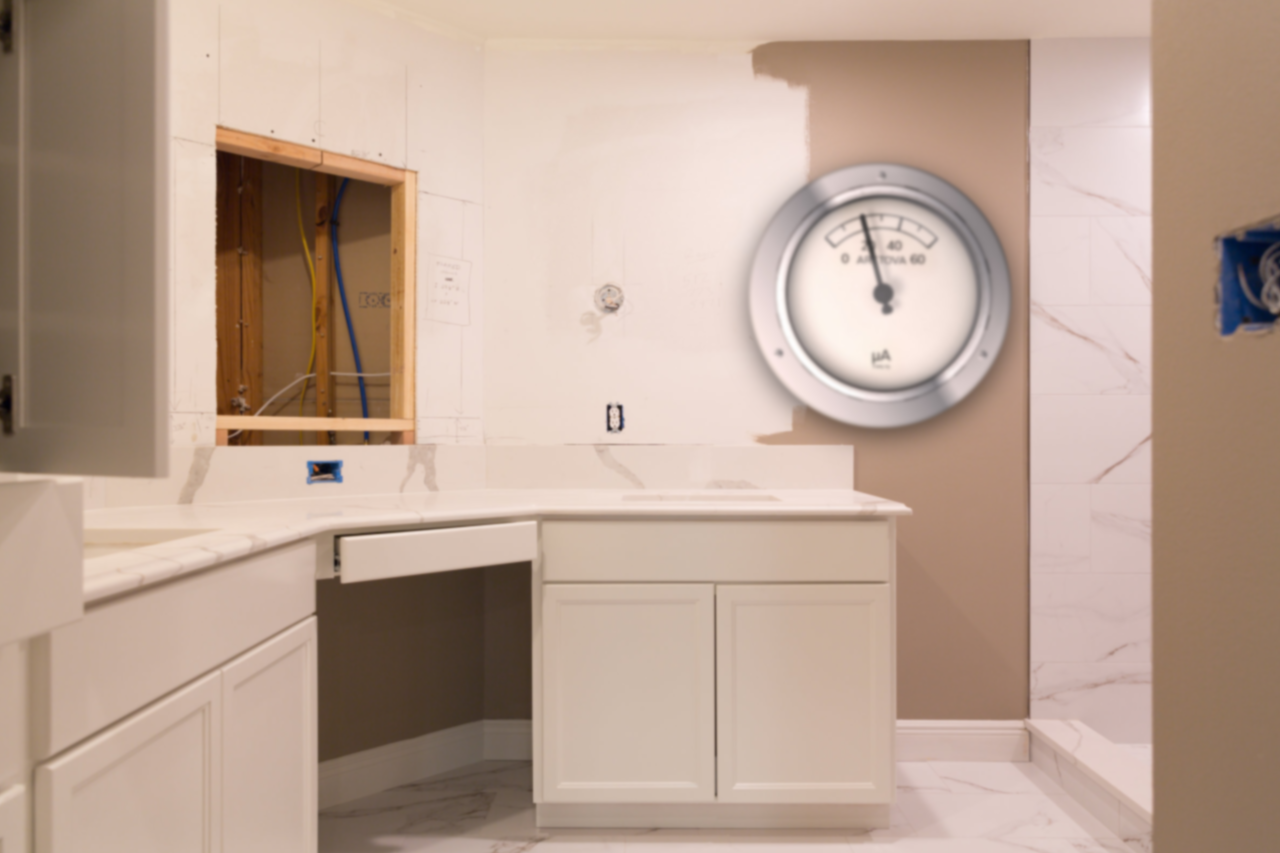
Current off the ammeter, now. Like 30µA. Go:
20µA
